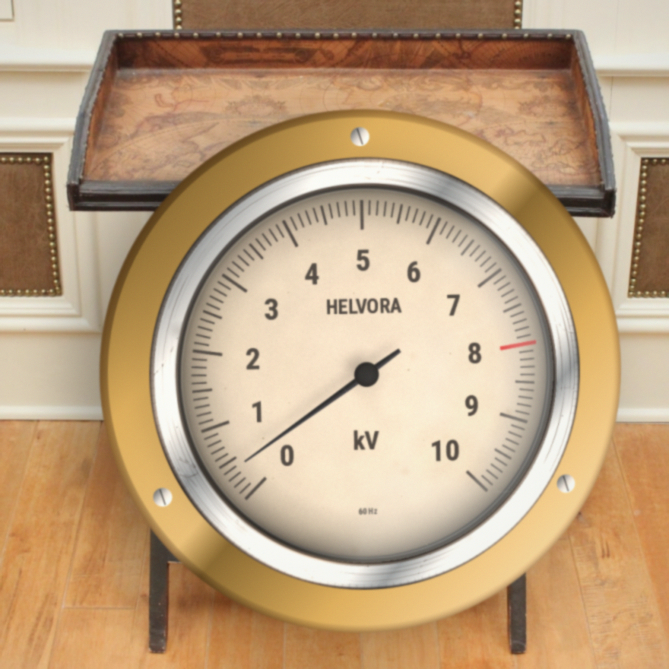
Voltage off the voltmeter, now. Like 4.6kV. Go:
0.4kV
